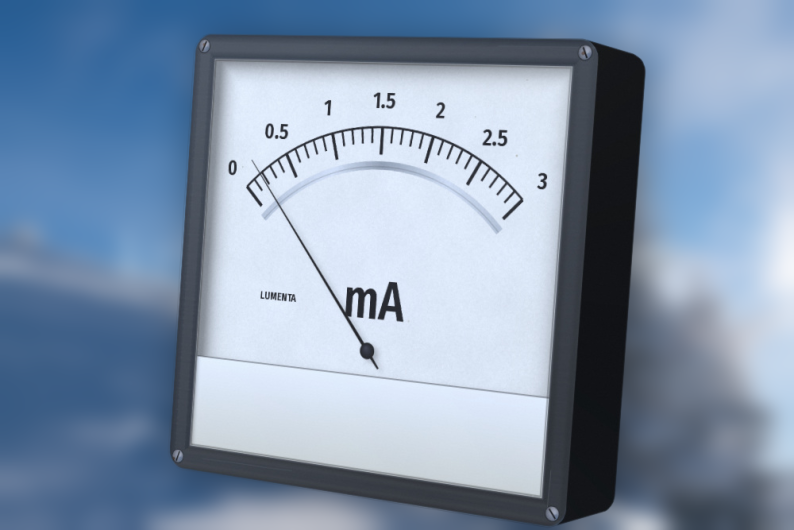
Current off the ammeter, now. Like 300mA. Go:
0.2mA
